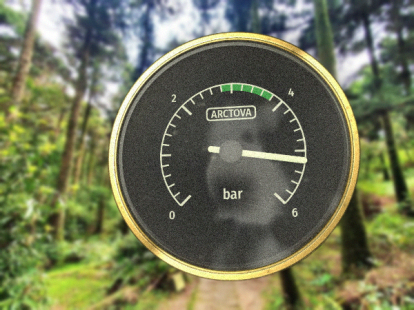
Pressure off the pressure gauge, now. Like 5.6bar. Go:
5.2bar
